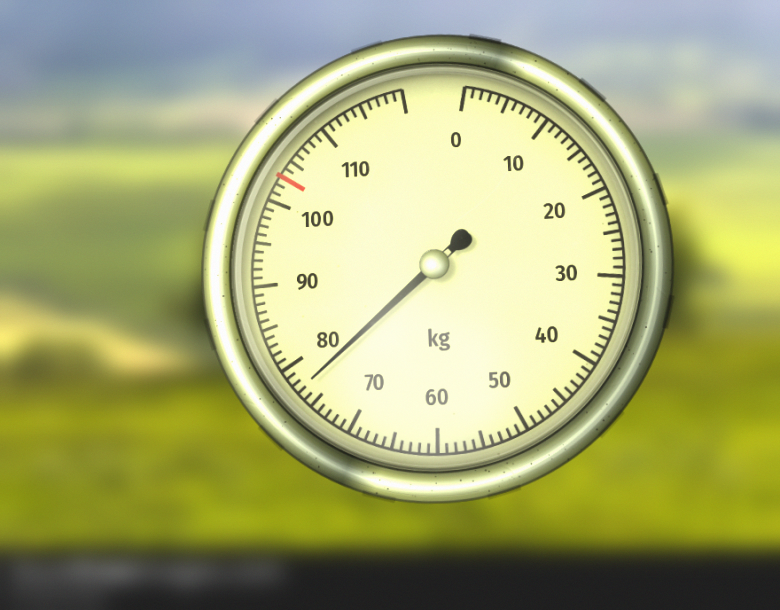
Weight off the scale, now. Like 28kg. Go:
77kg
